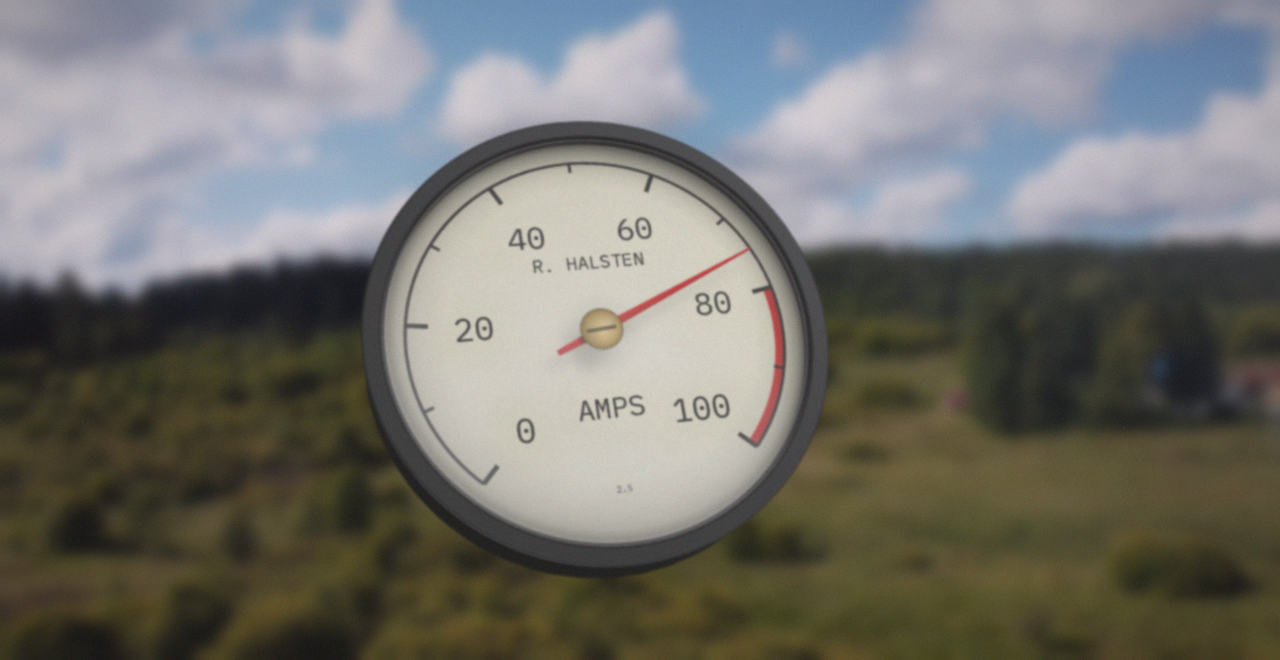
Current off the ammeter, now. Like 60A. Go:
75A
